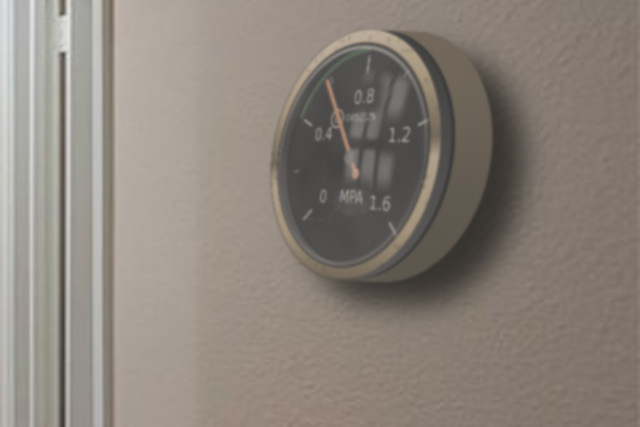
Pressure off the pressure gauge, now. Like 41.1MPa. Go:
0.6MPa
